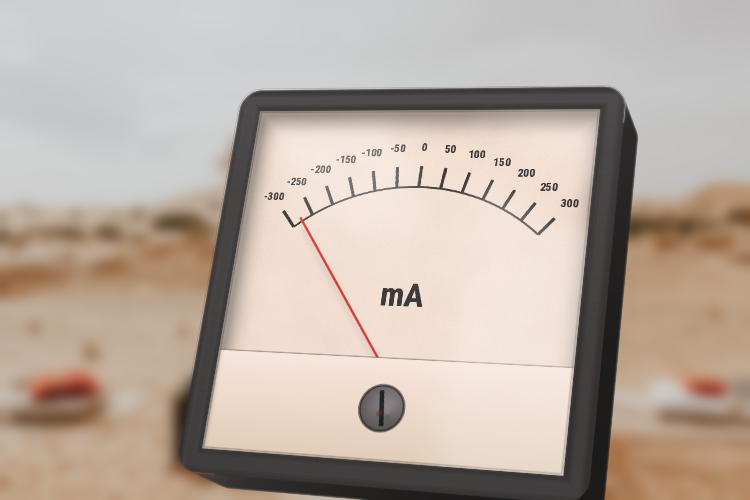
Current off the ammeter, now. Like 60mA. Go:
-275mA
